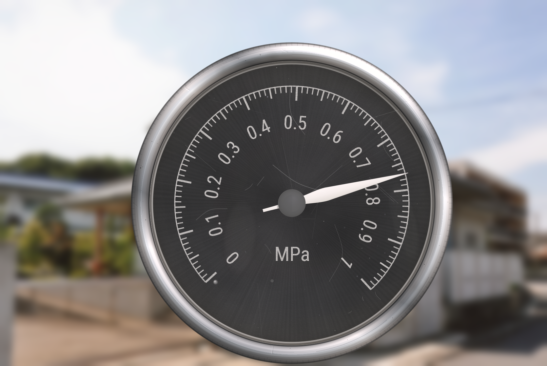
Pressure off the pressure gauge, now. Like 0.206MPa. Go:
0.77MPa
